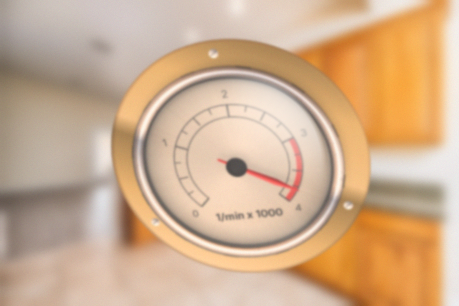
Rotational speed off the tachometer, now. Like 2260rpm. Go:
3750rpm
